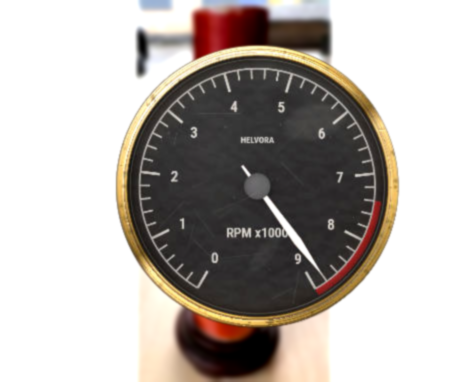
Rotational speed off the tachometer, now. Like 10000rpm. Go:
8800rpm
